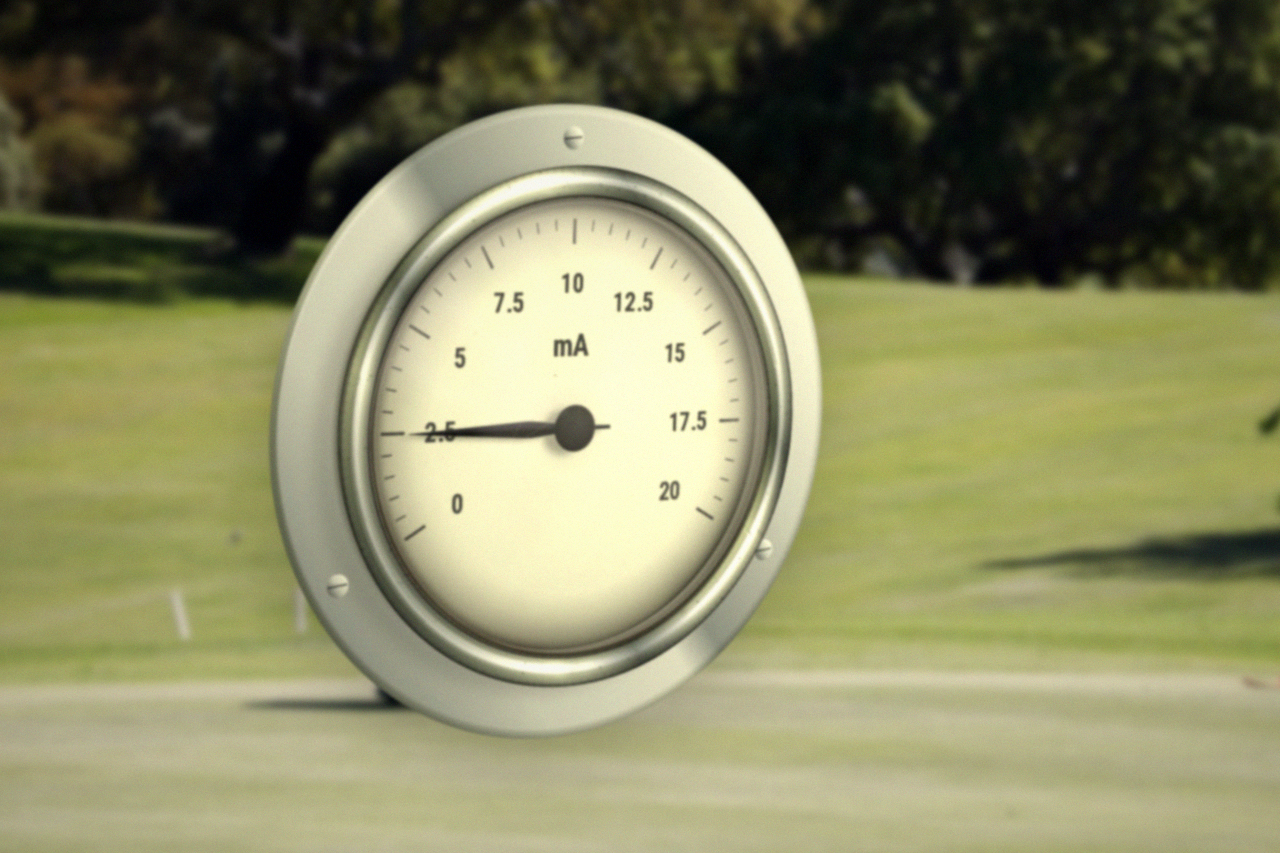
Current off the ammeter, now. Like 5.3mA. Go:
2.5mA
